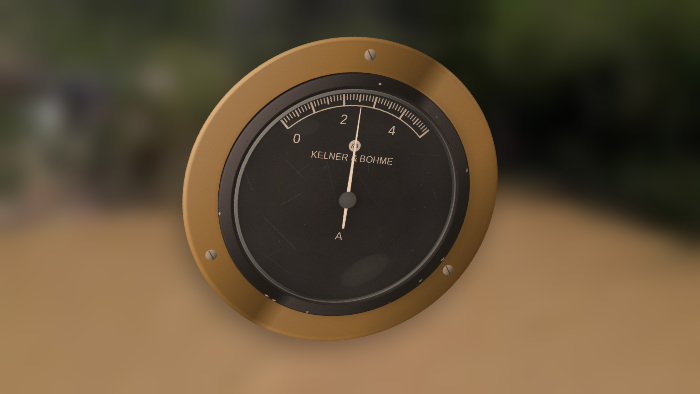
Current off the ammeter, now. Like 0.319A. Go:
2.5A
